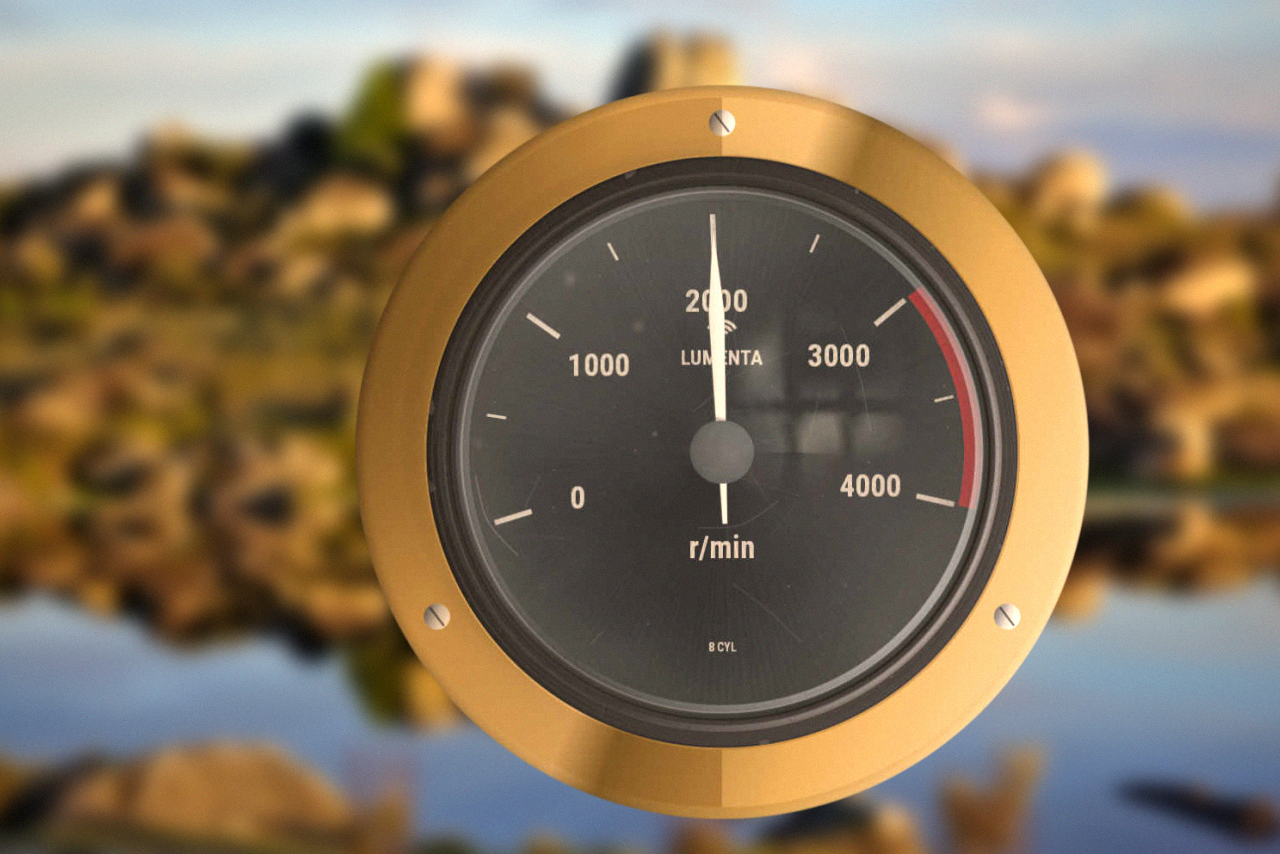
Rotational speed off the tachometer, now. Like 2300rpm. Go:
2000rpm
